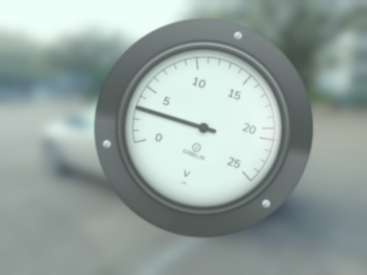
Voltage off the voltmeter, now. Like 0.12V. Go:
3V
